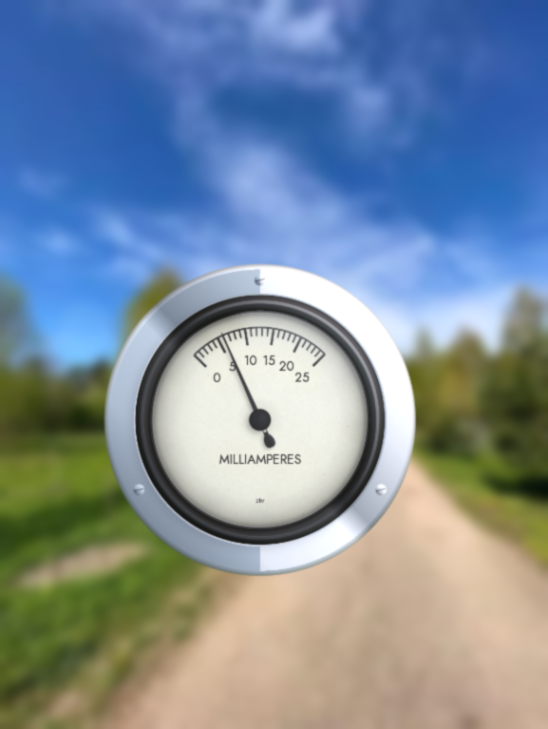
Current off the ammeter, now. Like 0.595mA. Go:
6mA
